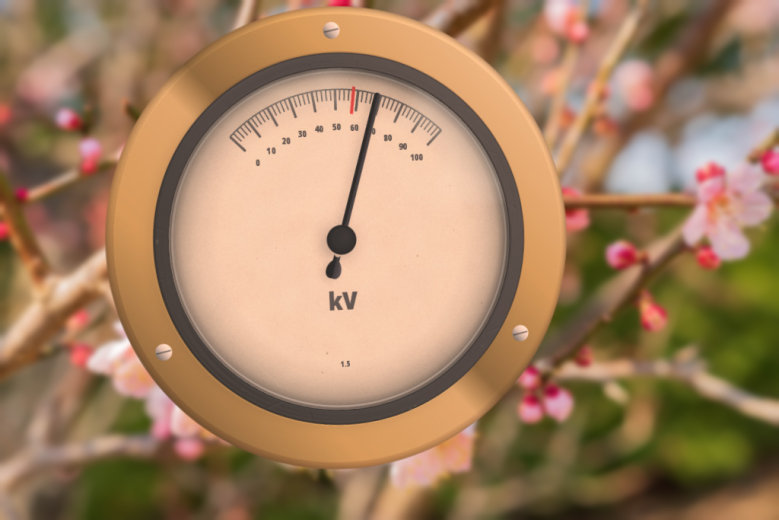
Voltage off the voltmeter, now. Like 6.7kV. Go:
68kV
